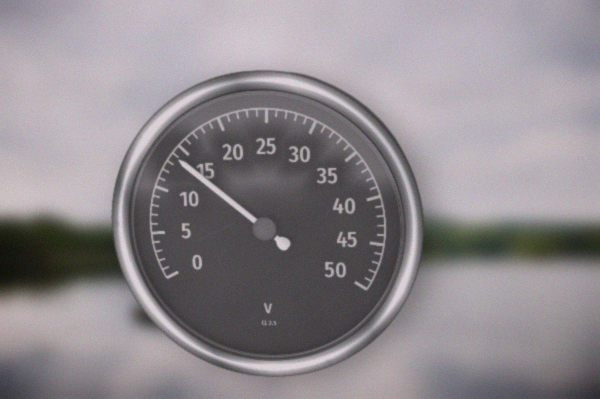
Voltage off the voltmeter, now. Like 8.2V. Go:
14V
